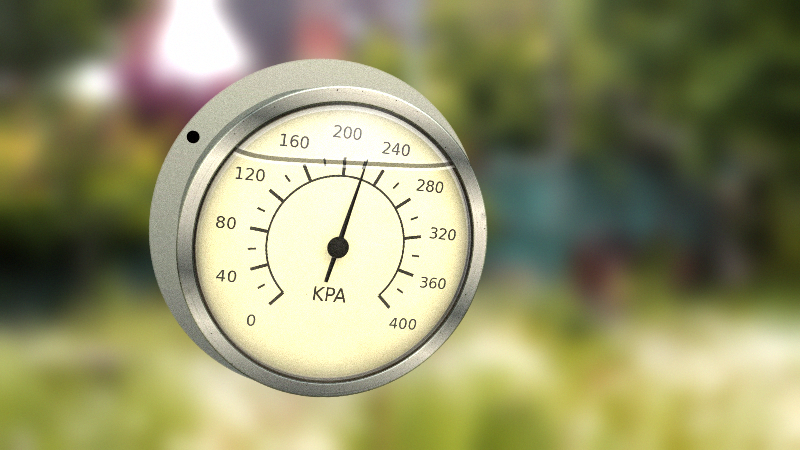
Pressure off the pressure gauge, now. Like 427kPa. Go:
220kPa
